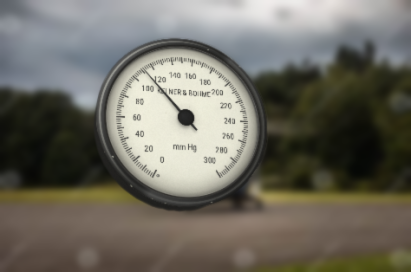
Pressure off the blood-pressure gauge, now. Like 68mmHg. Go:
110mmHg
